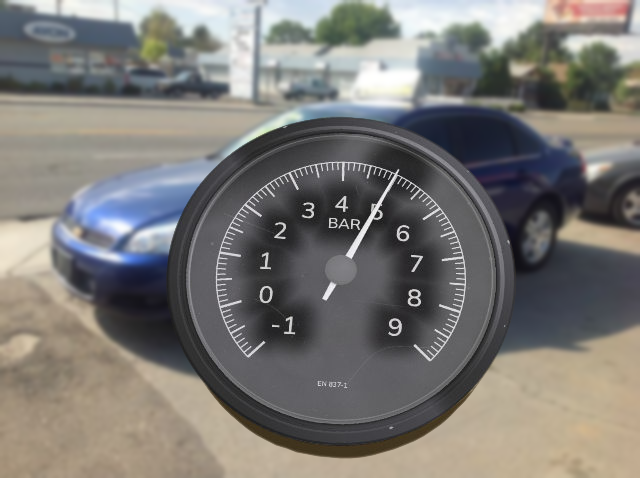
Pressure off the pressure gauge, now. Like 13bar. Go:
5bar
